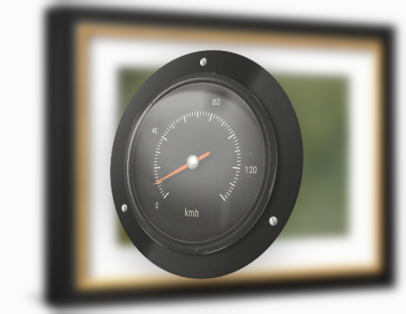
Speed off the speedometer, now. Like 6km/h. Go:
10km/h
